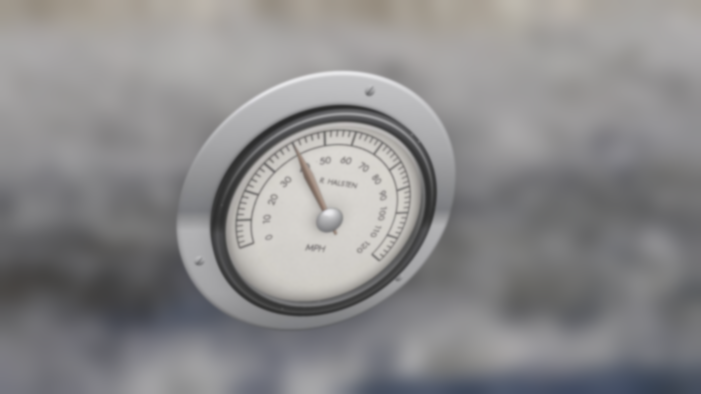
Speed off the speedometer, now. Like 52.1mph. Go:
40mph
